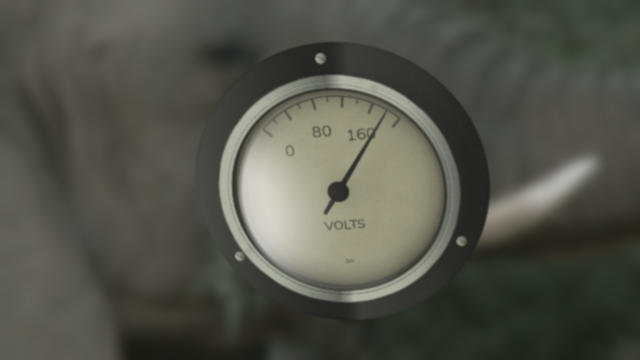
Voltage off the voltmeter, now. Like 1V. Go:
180V
